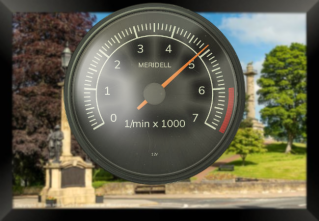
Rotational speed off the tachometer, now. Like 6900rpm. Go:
4900rpm
